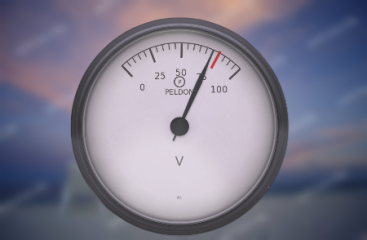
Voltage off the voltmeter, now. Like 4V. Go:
75V
